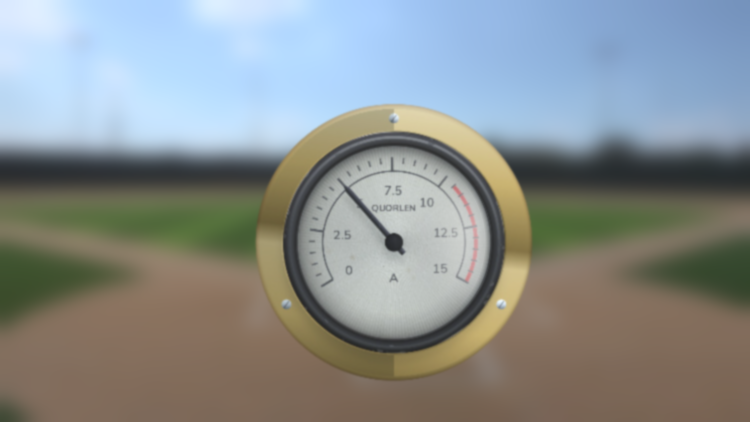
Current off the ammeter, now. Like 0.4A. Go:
5A
